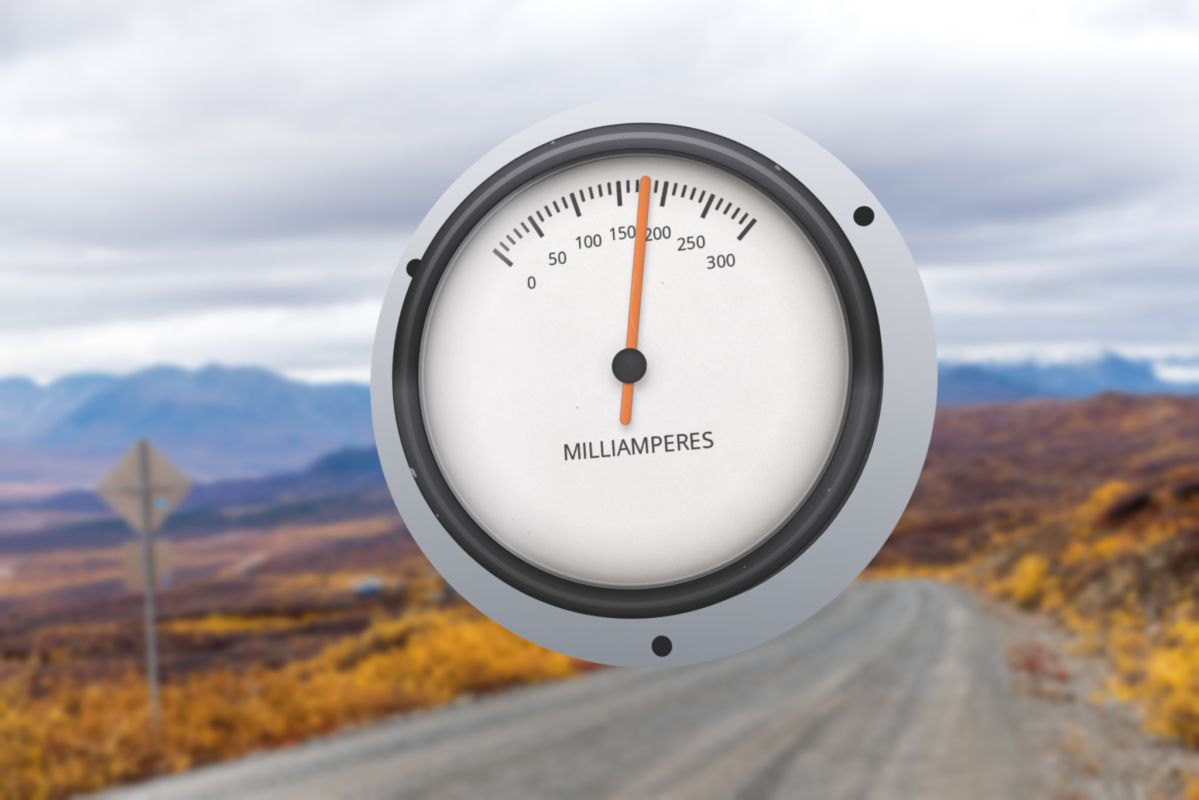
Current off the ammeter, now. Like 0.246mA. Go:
180mA
